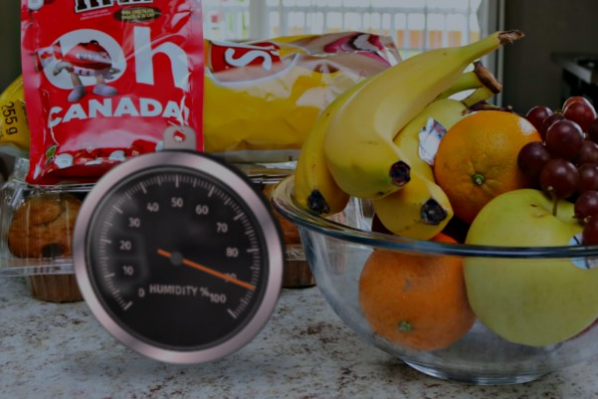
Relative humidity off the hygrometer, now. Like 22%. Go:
90%
